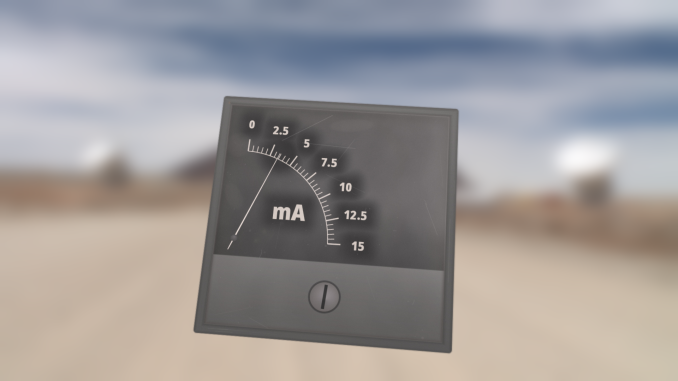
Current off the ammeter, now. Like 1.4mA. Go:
3.5mA
